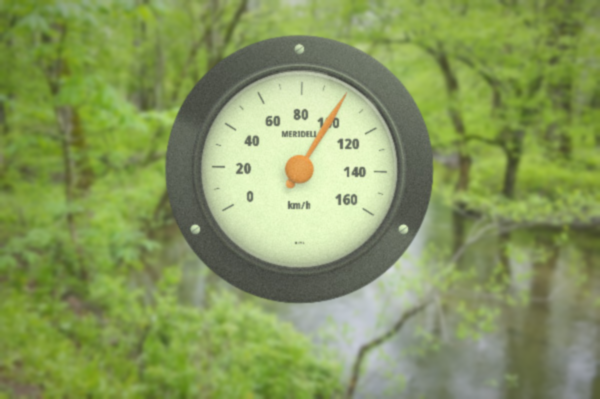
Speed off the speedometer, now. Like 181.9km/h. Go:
100km/h
